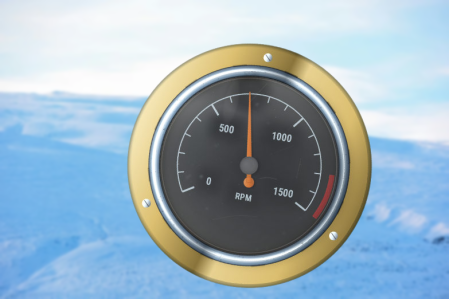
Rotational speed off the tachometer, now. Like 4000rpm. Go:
700rpm
